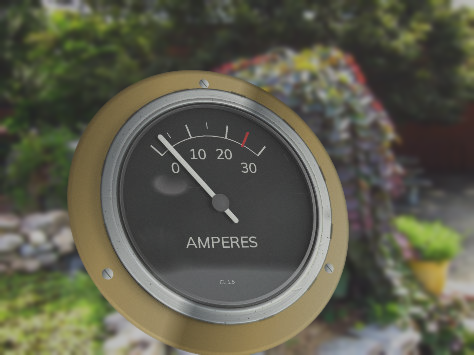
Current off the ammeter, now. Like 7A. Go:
2.5A
